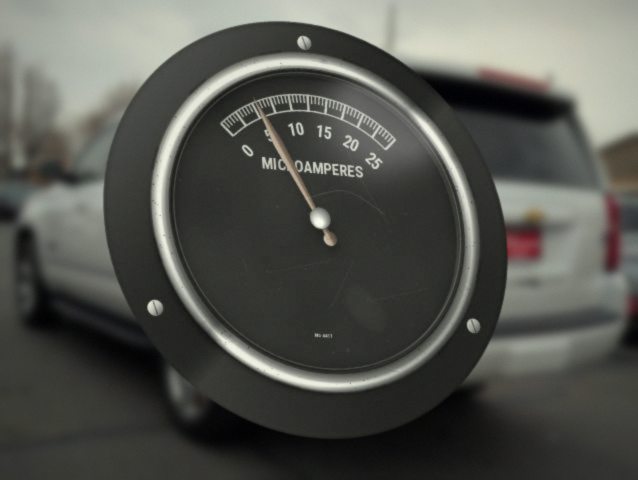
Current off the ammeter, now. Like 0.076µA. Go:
5µA
